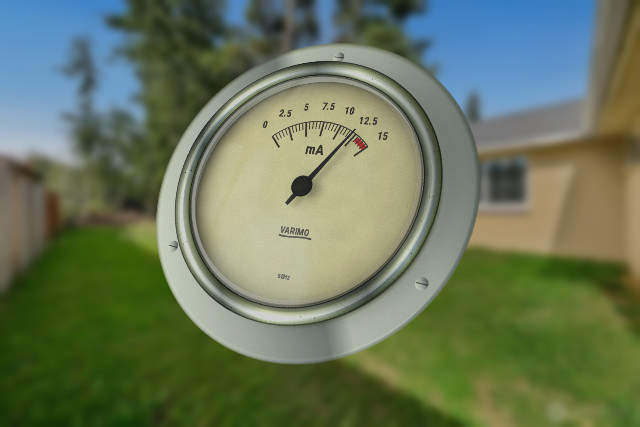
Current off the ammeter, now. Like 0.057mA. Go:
12.5mA
